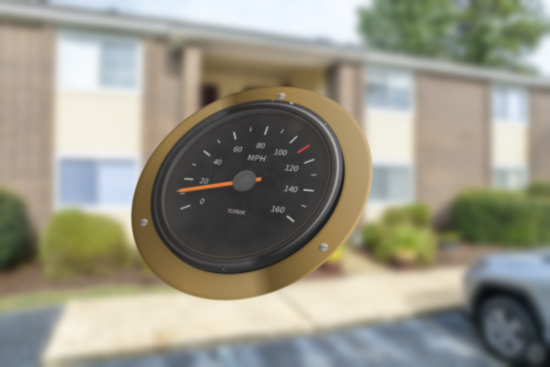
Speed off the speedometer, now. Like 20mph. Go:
10mph
